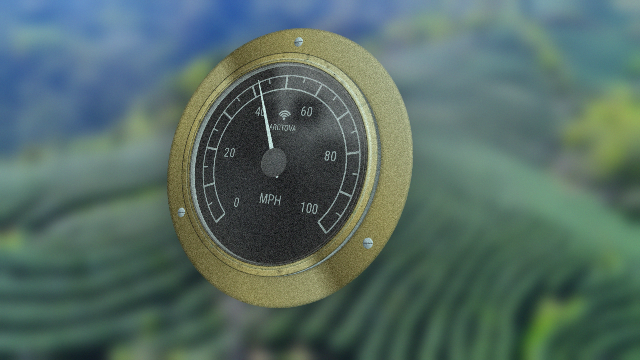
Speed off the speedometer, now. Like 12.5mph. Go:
42.5mph
